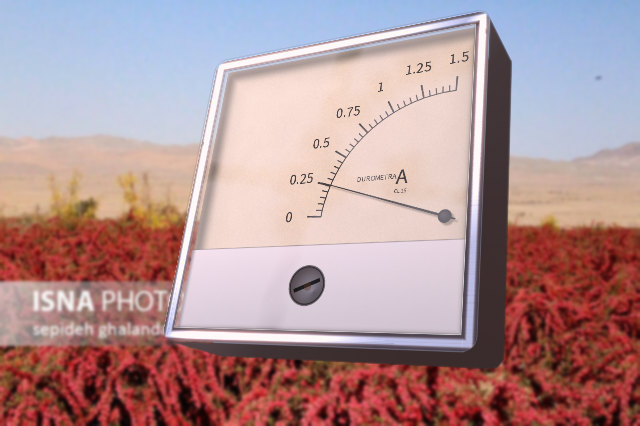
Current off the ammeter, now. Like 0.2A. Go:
0.25A
